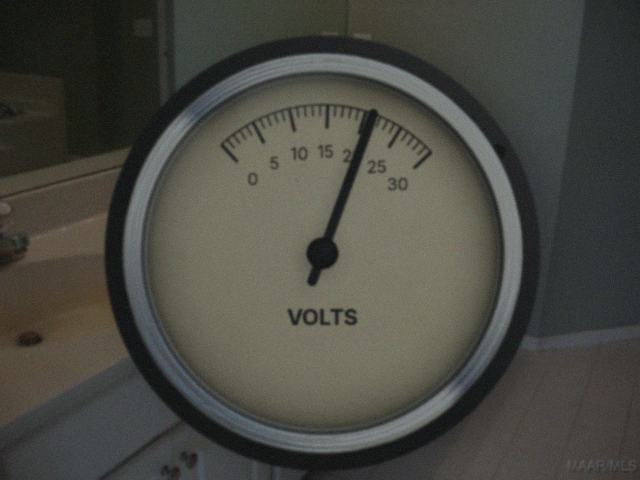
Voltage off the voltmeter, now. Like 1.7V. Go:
21V
